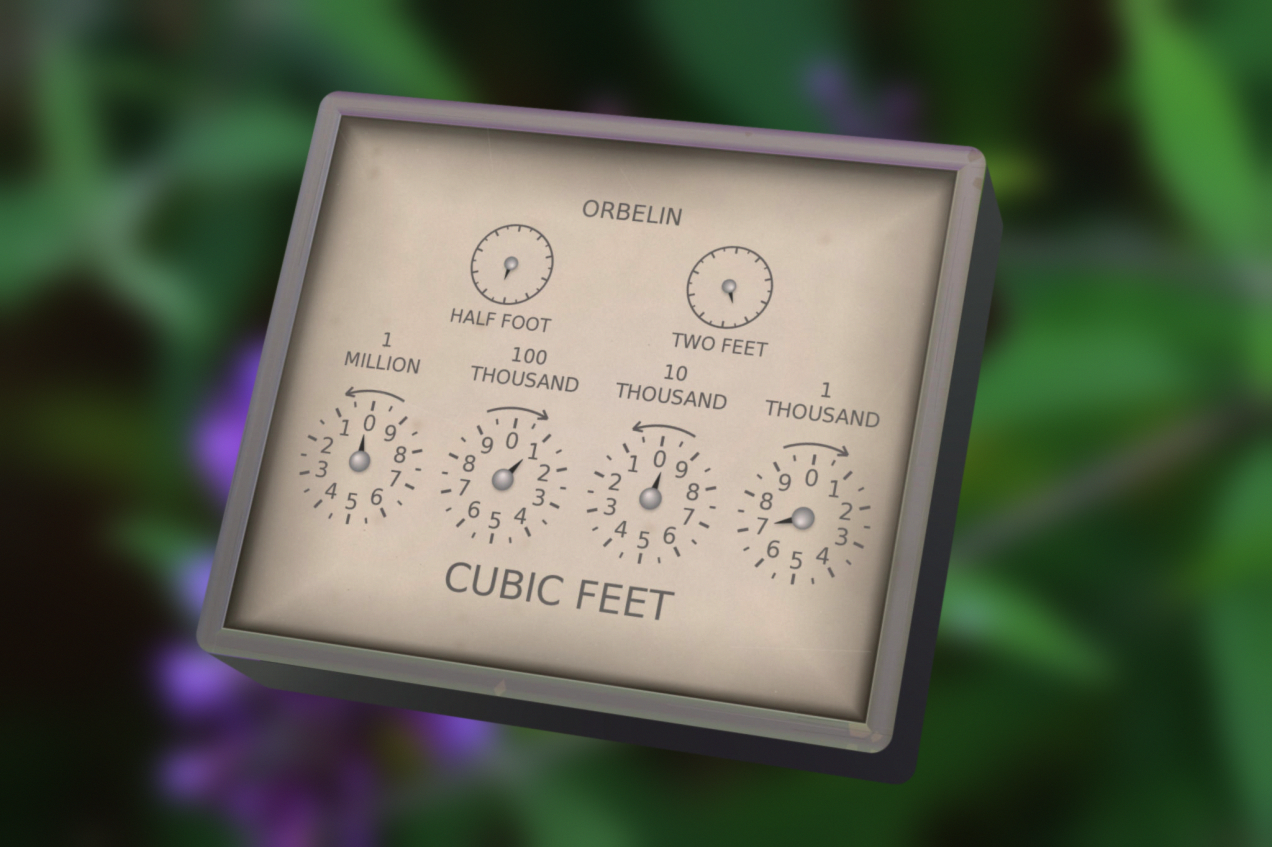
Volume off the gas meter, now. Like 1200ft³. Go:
9700ft³
